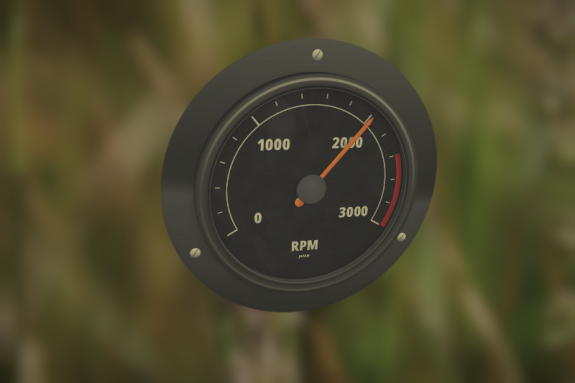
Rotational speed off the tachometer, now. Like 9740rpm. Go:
2000rpm
